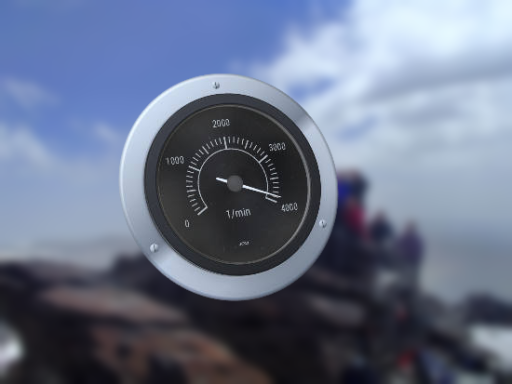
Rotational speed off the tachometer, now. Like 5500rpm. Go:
3900rpm
